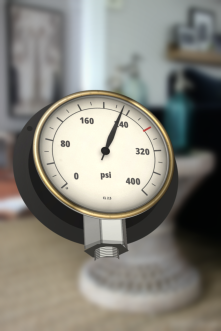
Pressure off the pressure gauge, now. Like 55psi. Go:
230psi
